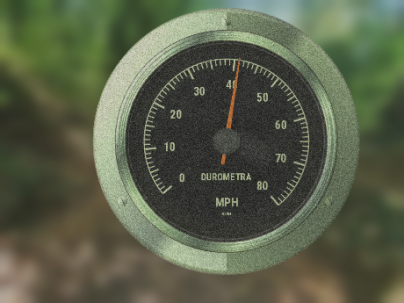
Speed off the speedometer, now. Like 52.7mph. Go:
41mph
